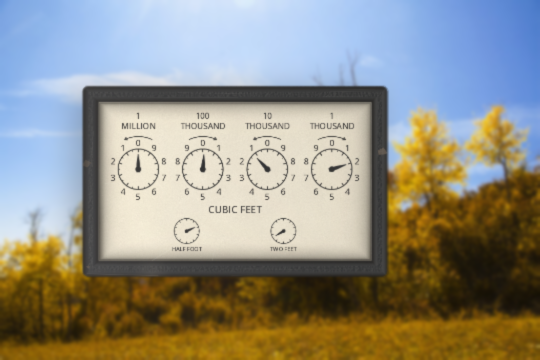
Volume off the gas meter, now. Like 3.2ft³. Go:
1200ft³
